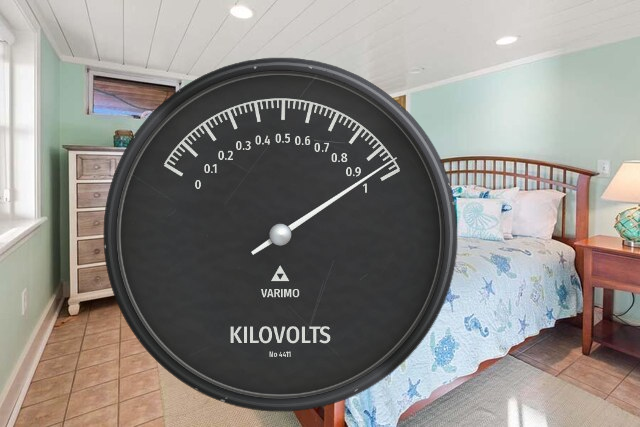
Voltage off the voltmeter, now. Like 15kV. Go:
0.96kV
